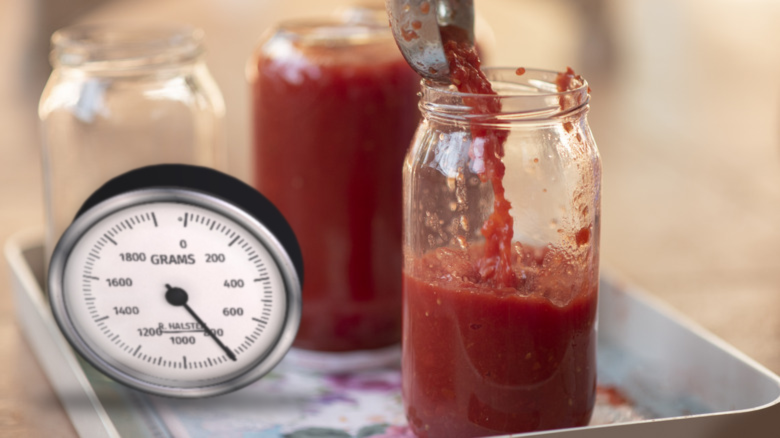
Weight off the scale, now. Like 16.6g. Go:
800g
